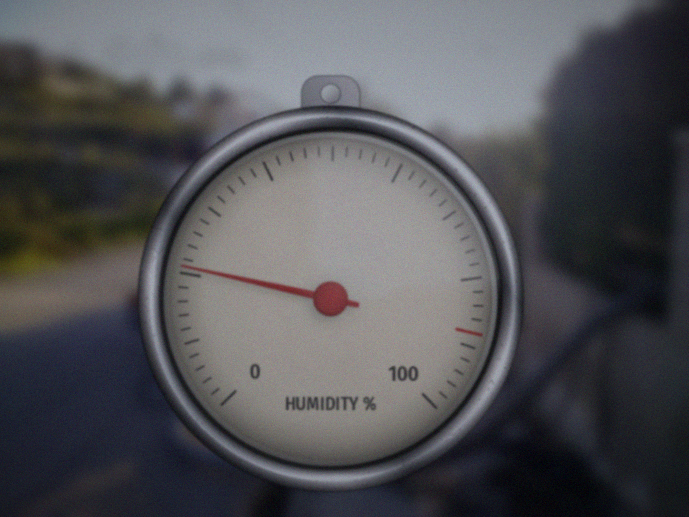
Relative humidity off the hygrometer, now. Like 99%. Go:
21%
